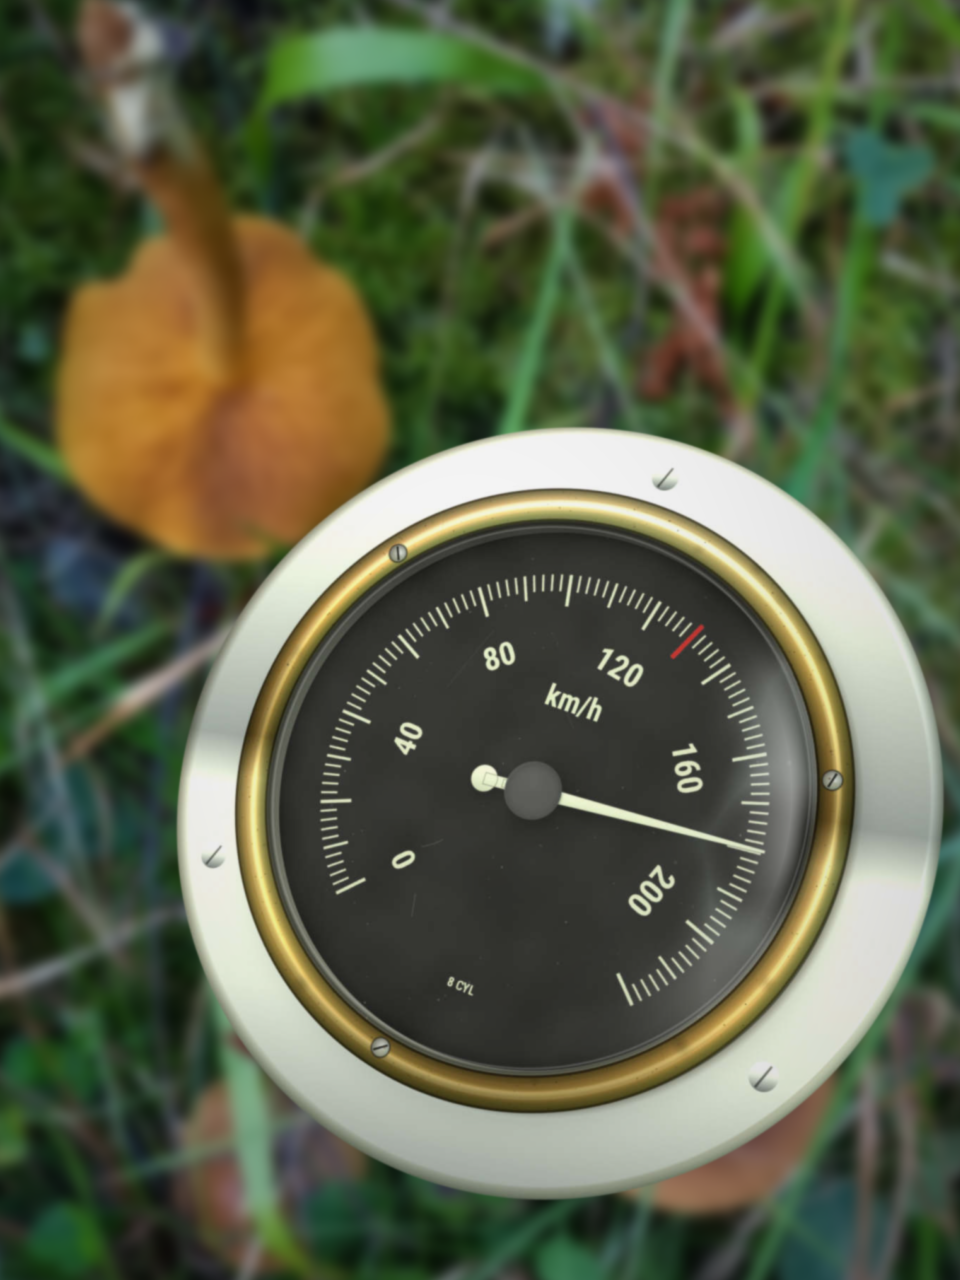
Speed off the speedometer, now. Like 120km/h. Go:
180km/h
